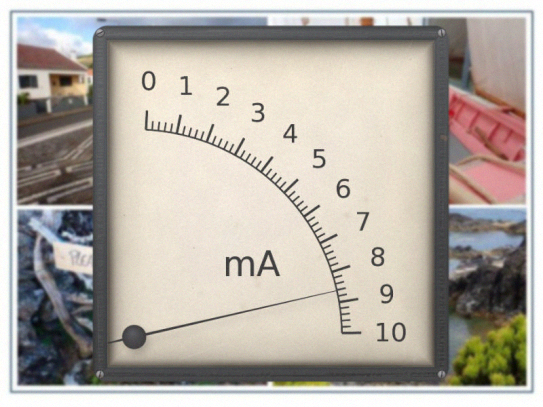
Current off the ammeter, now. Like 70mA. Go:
8.6mA
